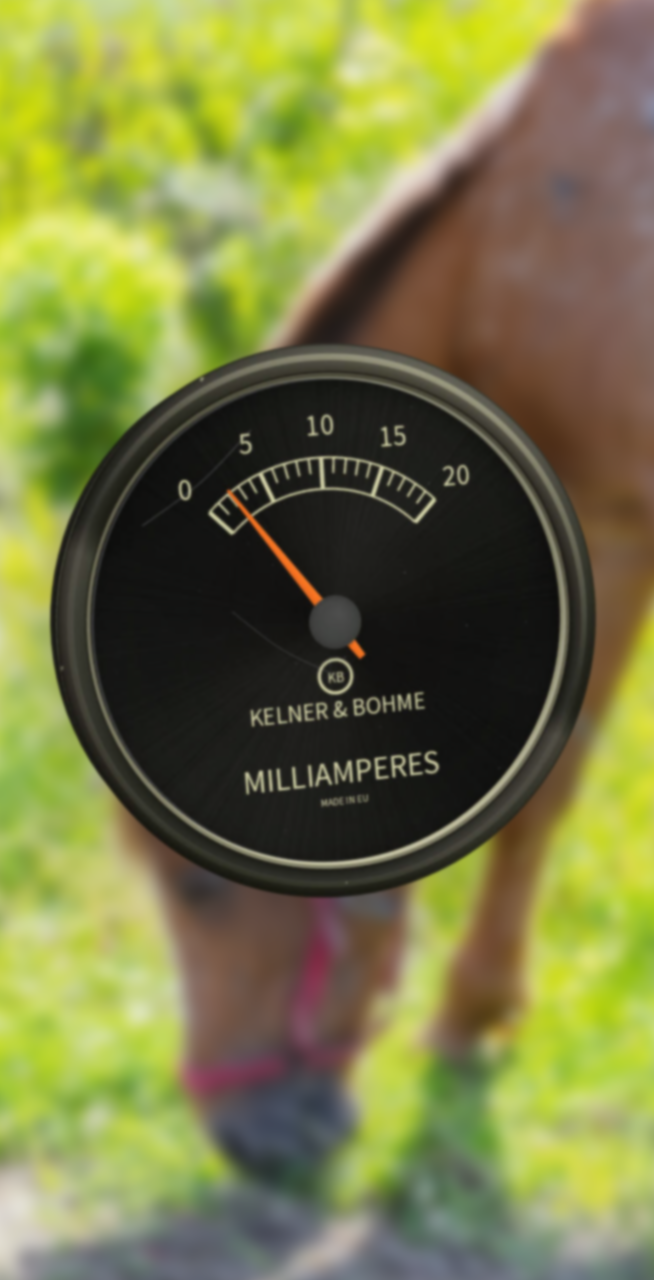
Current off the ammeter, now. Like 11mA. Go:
2mA
